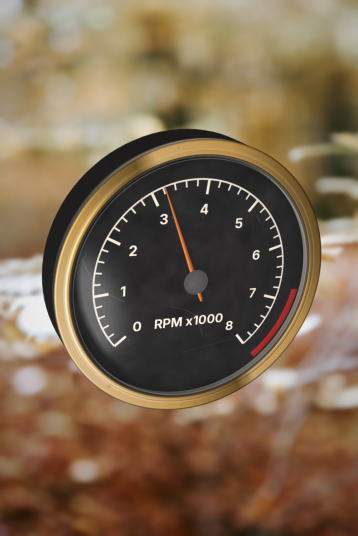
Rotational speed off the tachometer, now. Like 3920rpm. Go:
3200rpm
